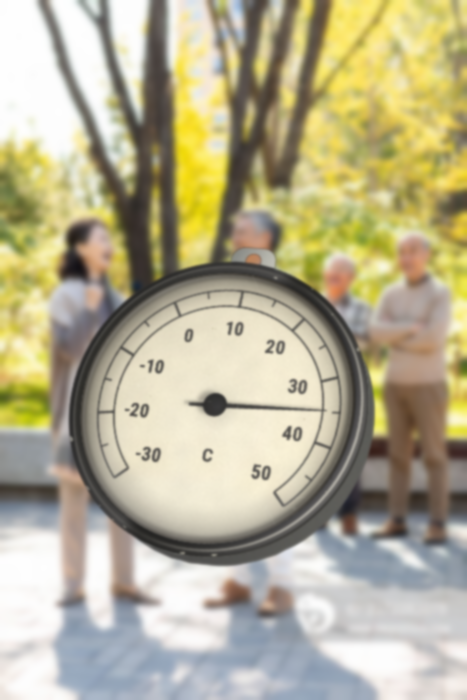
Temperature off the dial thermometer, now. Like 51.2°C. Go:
35°C
